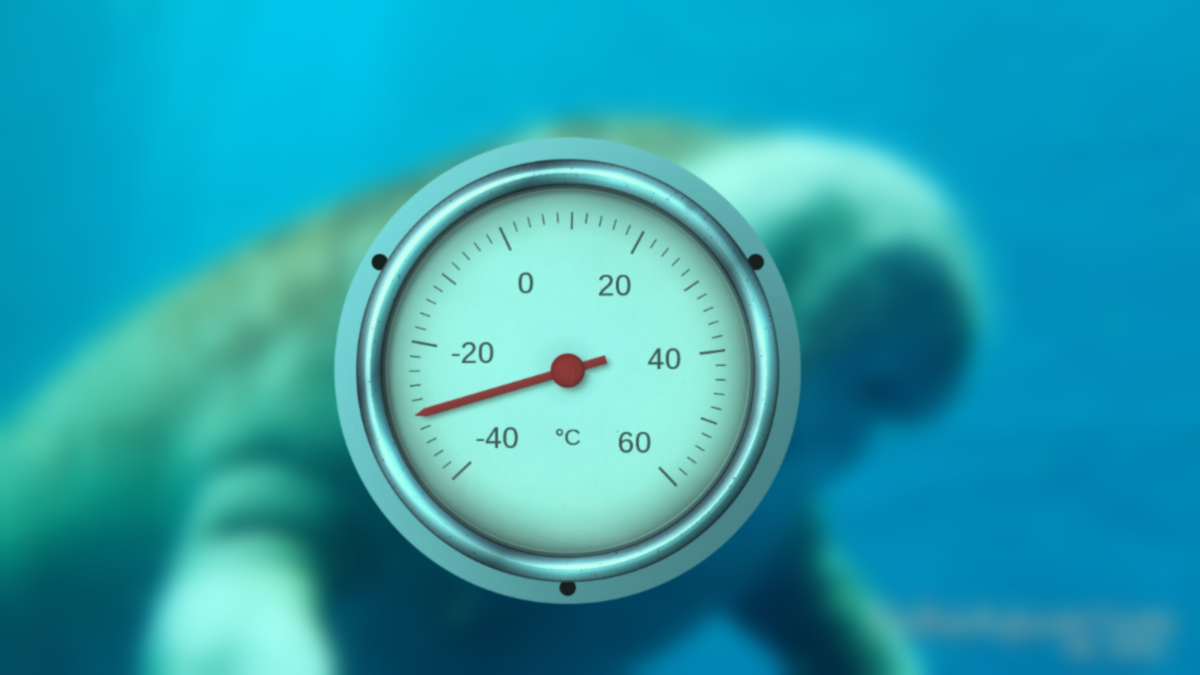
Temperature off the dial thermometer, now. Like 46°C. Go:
-30°C
